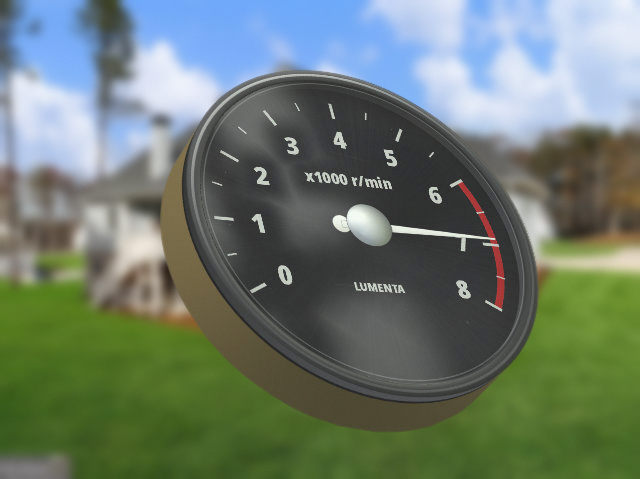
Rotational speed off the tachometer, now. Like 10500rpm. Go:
7000rpm
